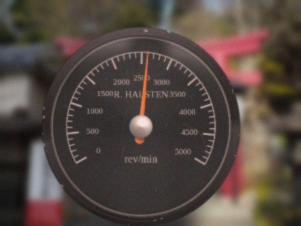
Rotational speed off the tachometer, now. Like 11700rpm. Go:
2600rpm
